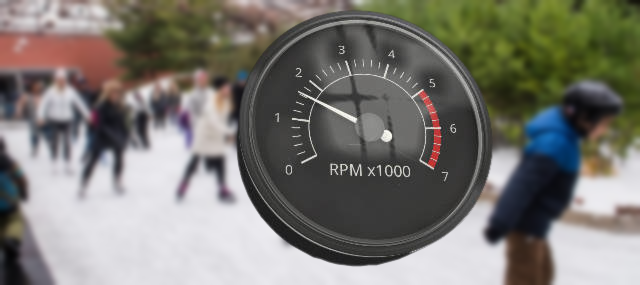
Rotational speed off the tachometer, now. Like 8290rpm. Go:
1600rpm
